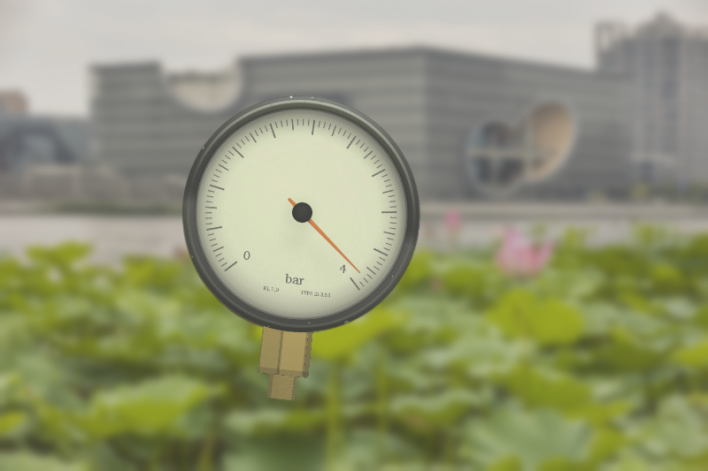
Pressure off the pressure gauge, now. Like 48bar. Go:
3.9bar
